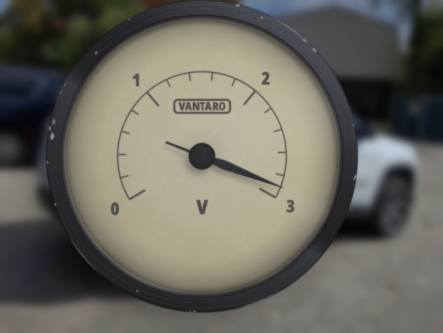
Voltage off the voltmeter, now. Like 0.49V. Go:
2.9V
